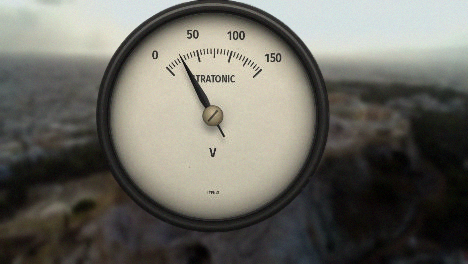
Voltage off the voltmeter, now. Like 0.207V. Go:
25V
